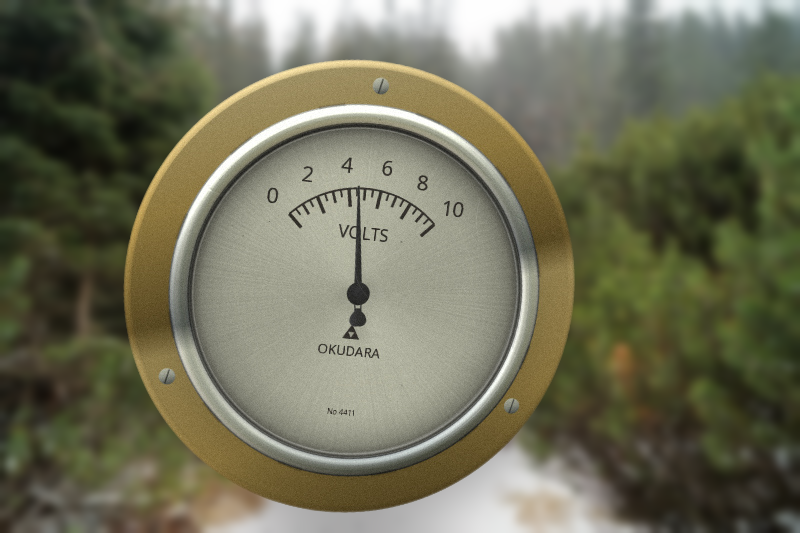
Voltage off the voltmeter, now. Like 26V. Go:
4.5V
